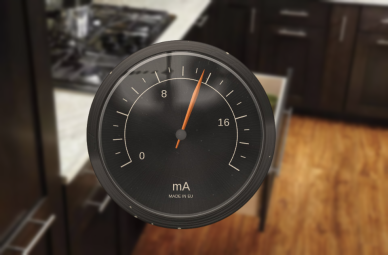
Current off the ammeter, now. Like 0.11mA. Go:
11.5mA
